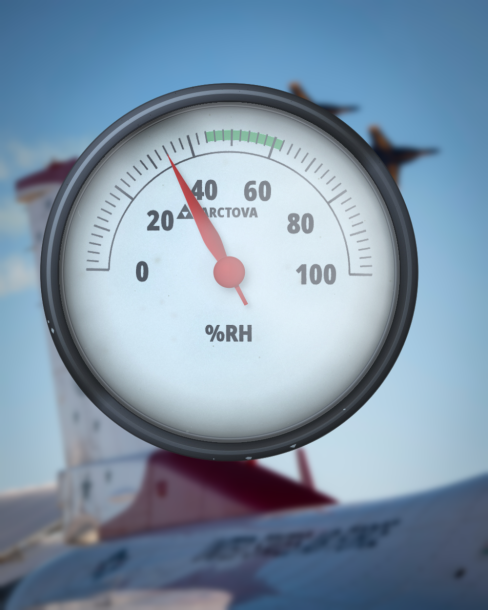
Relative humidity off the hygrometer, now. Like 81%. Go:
34%
